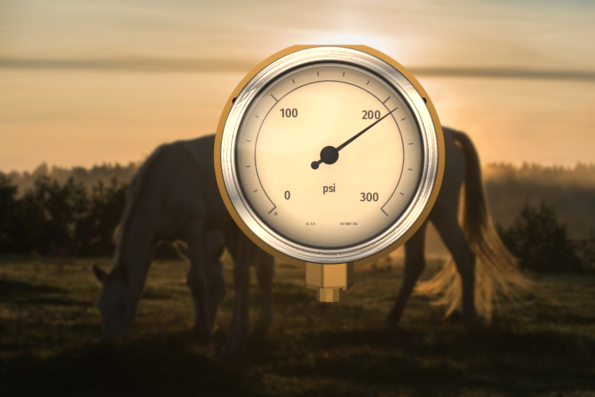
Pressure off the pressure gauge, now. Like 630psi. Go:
210psi
